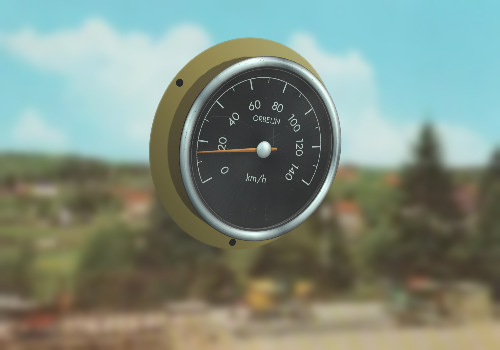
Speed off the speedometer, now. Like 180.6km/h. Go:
15km/h
